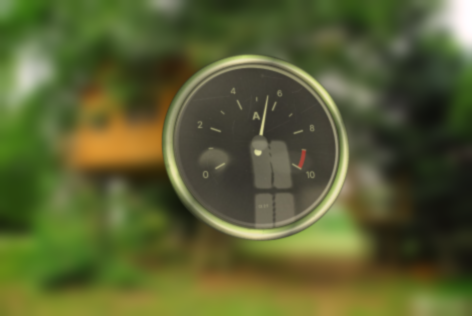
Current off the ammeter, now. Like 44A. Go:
5.5A
